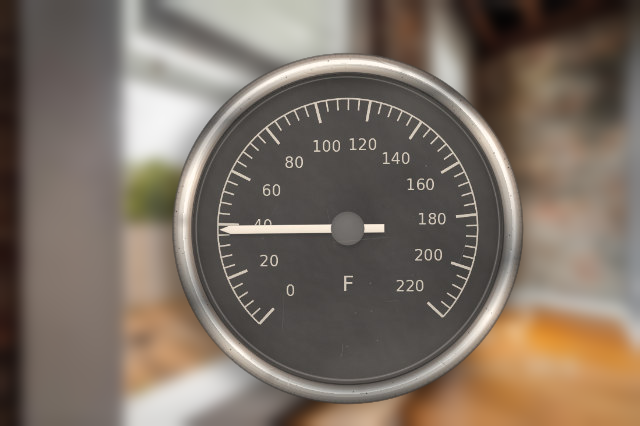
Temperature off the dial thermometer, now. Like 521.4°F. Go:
38°F
